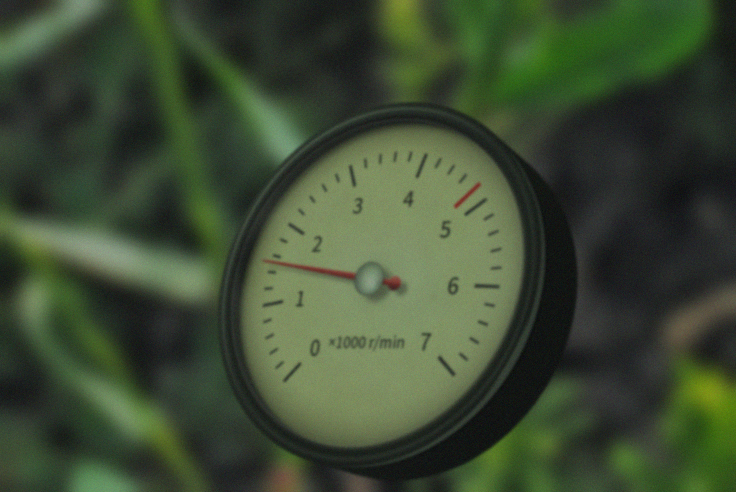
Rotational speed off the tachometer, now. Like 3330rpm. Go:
1500rpm
